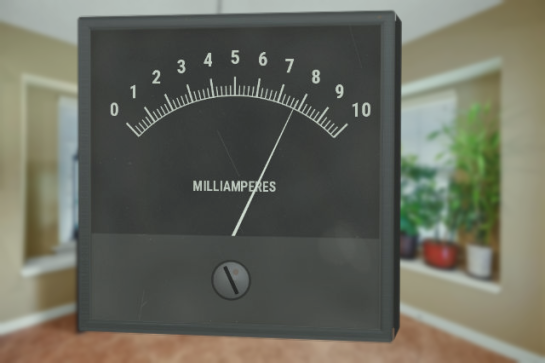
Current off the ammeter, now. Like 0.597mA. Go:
7.8mA
